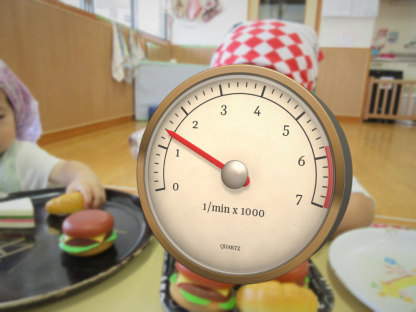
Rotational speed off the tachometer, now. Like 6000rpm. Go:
1400rpm
